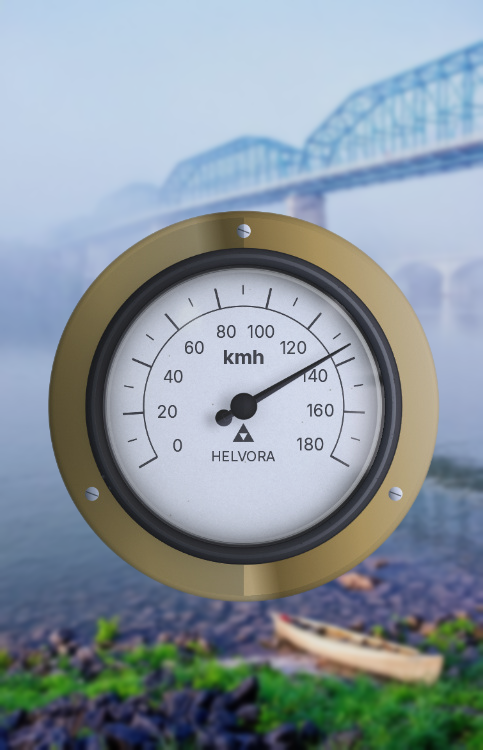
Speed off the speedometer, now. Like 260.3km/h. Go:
135km/h
